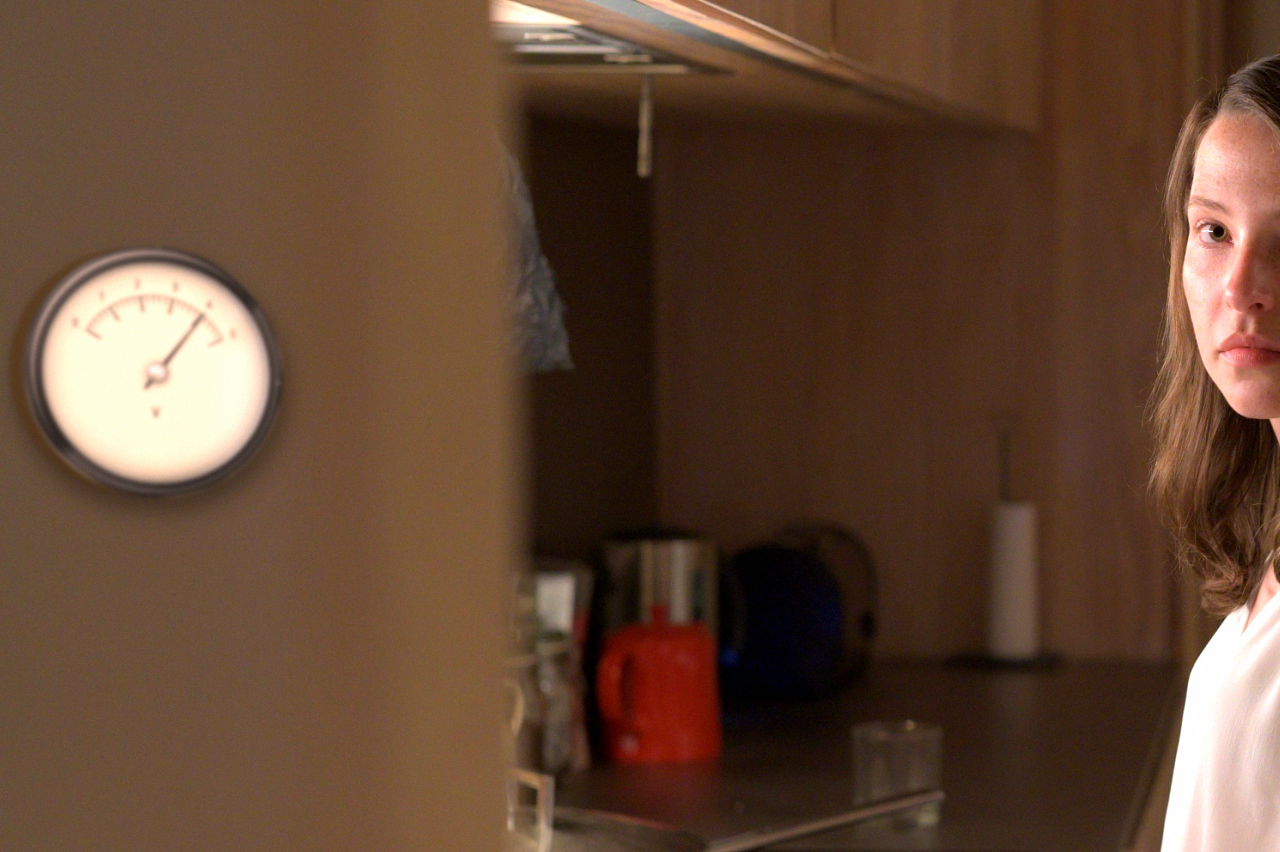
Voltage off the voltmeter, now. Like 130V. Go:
4V
